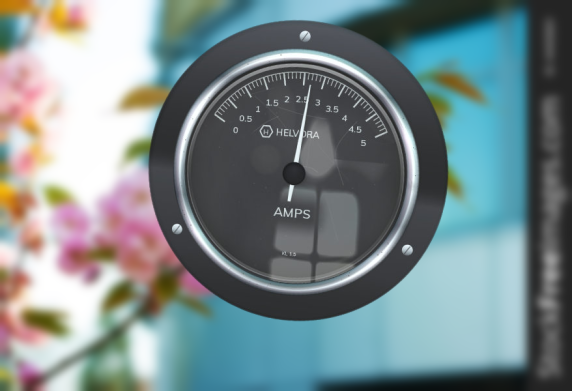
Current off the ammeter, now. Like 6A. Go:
2.7A
